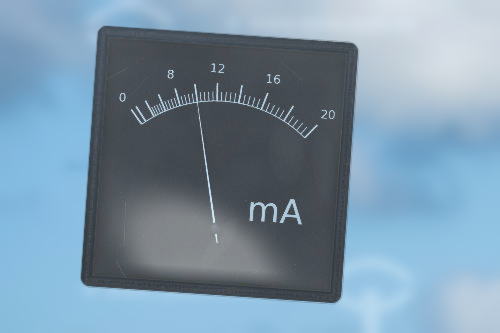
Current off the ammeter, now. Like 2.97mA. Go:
10mA
